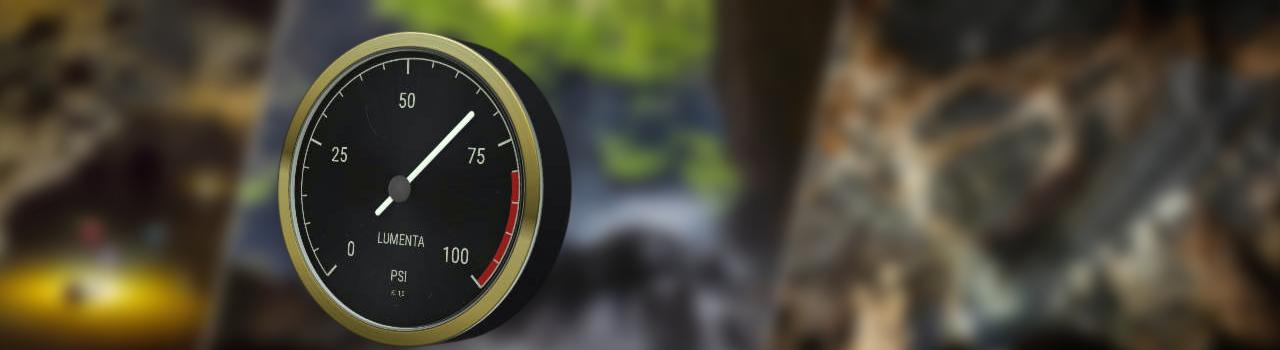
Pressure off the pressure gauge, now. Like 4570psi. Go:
67.5psi
